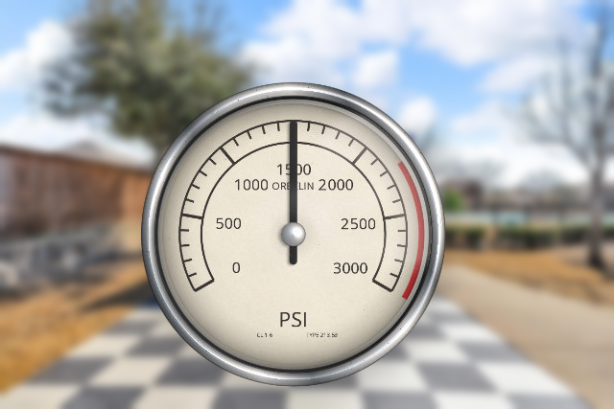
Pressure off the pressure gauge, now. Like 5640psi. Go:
1500psi
